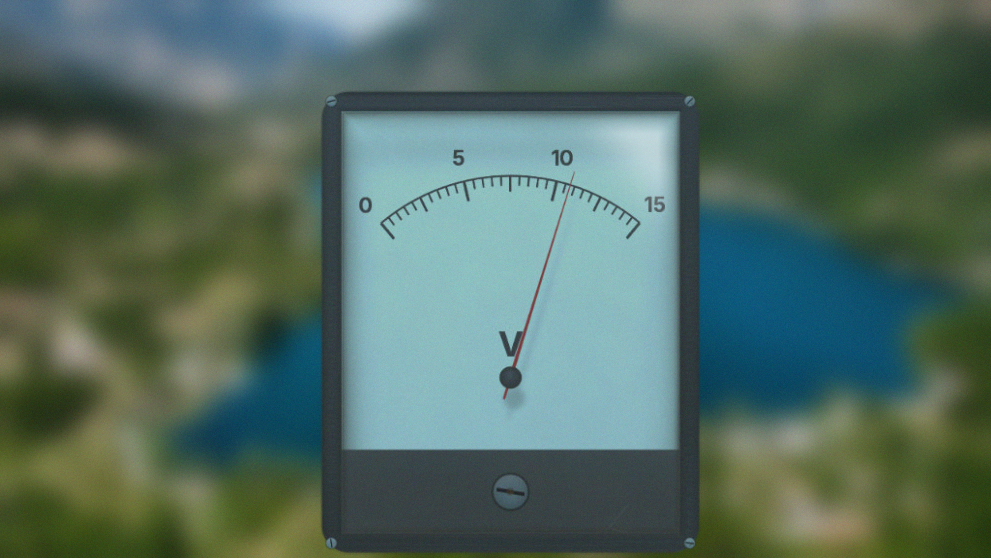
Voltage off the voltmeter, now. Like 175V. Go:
10.75V
